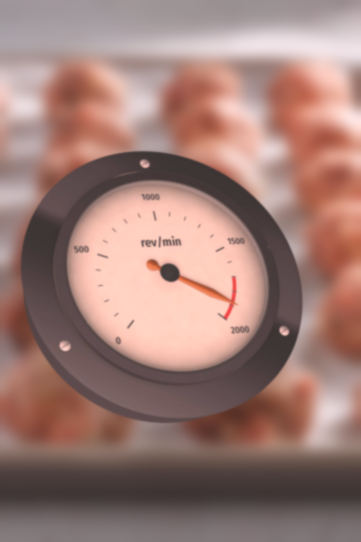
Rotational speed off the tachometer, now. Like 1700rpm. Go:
1900rpm
